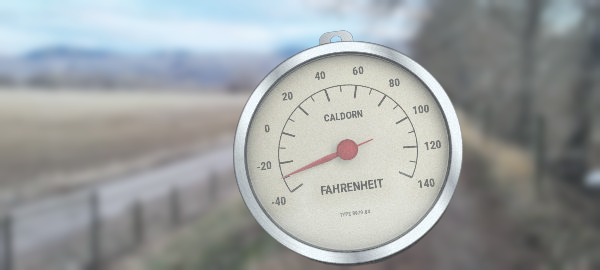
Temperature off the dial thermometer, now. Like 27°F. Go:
-30°F
